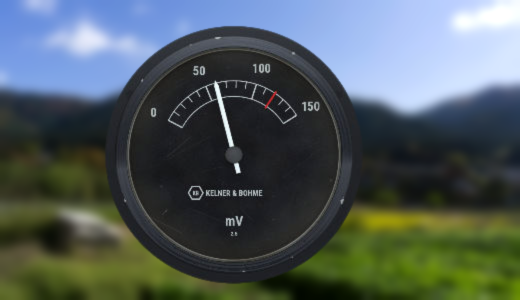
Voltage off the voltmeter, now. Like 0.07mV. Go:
60mV
